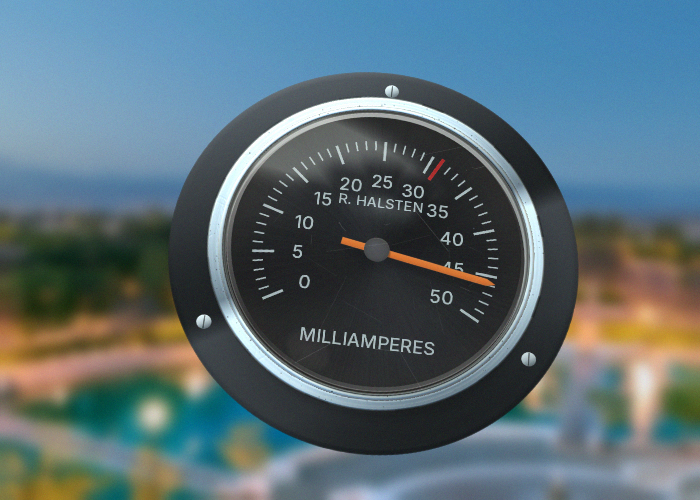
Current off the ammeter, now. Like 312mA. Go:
46mA
